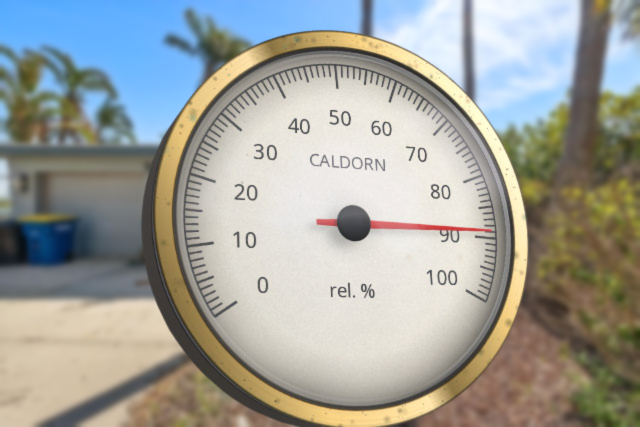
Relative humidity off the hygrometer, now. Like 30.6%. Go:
89%
